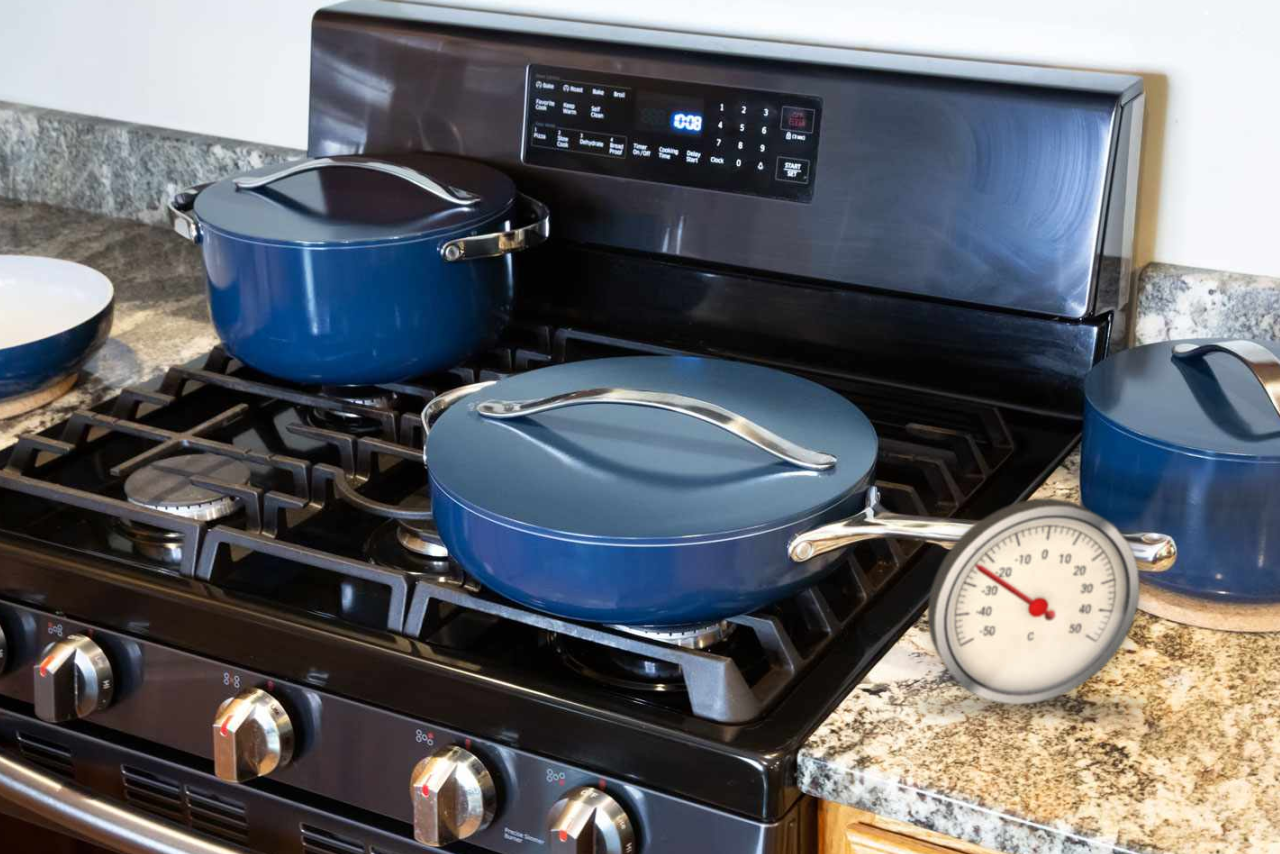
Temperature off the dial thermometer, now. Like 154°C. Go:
-24°C
